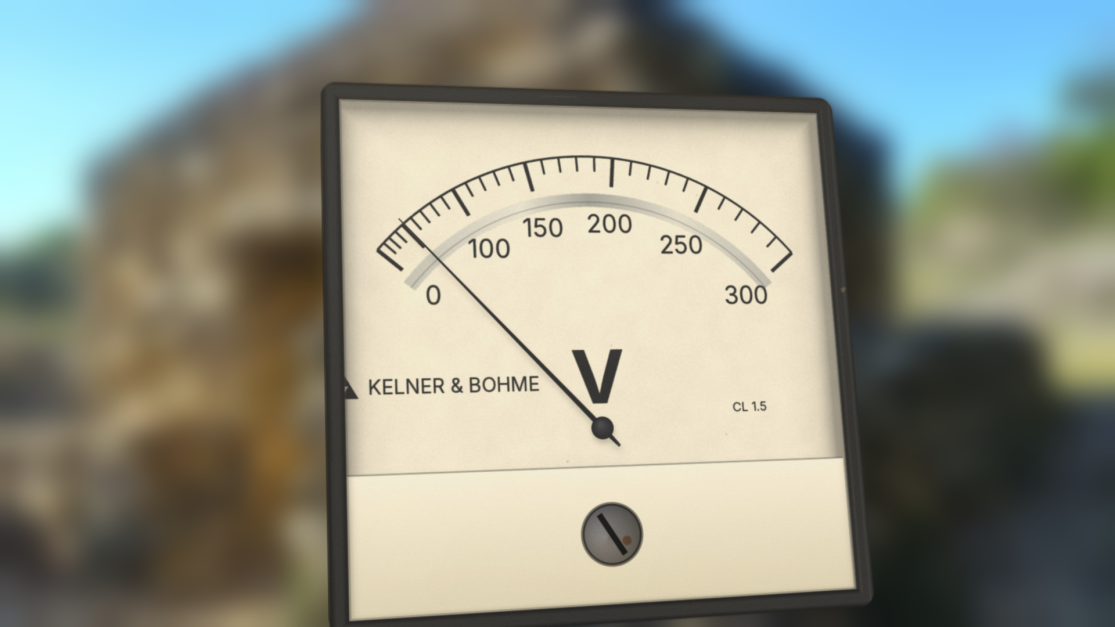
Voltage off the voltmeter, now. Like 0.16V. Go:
50V
